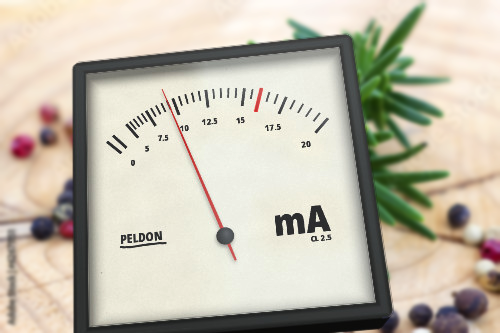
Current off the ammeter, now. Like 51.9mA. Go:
9.5mA
